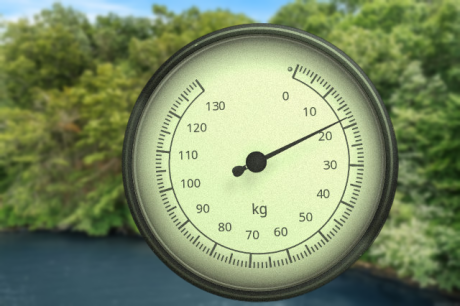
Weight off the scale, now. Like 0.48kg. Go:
18kg
